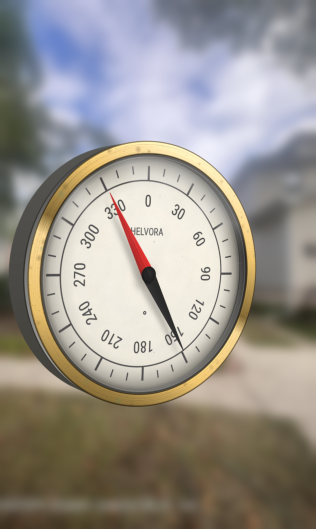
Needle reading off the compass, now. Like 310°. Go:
330°
